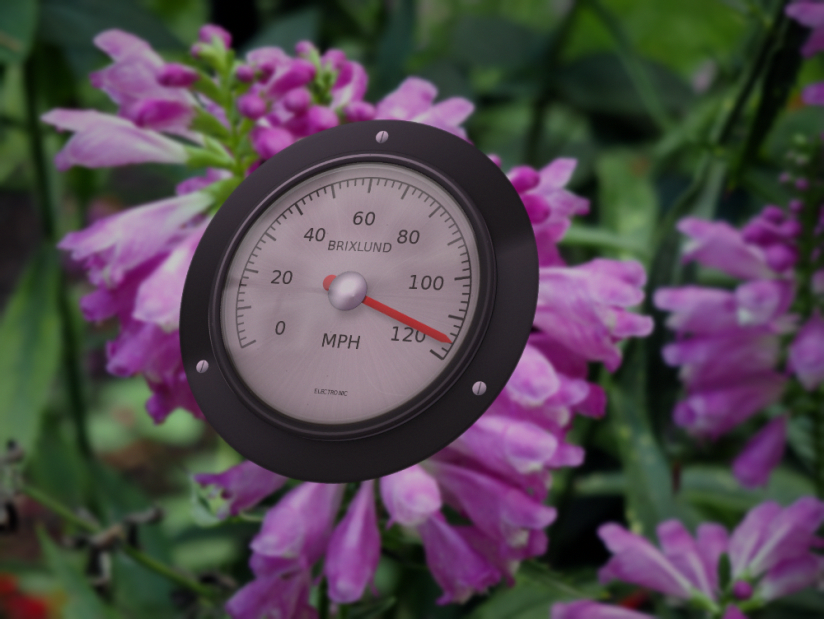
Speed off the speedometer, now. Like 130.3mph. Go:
116mph
